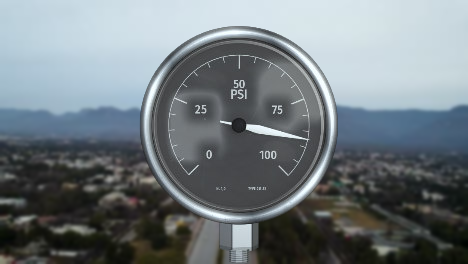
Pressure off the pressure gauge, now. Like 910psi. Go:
87.5psi
